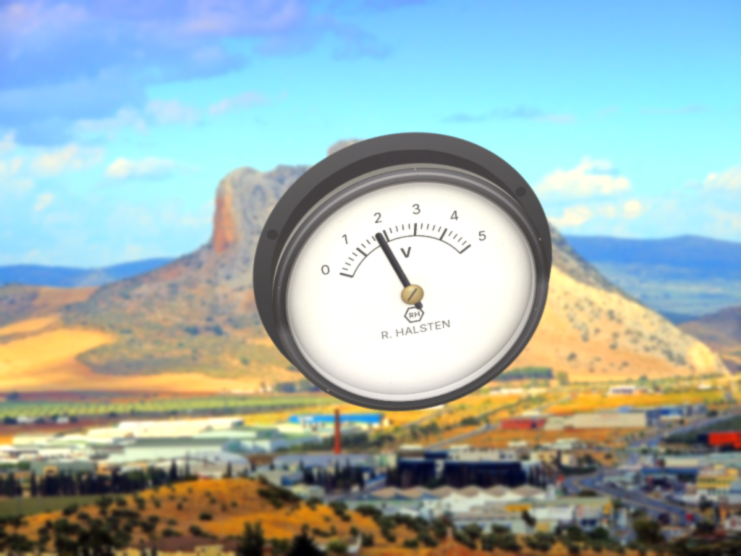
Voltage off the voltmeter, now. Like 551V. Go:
1.8V
